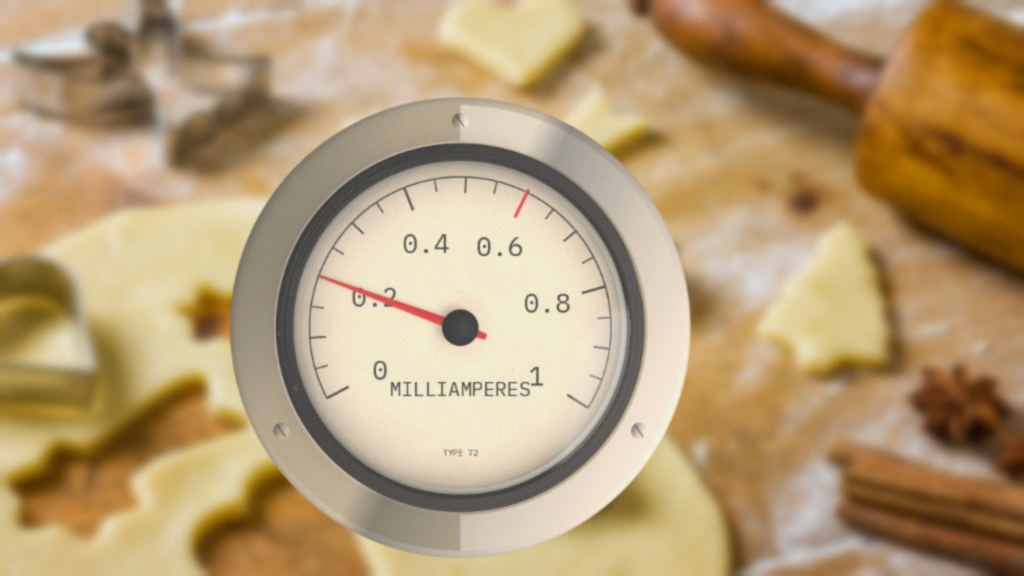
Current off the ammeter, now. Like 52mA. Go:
0.2mA
